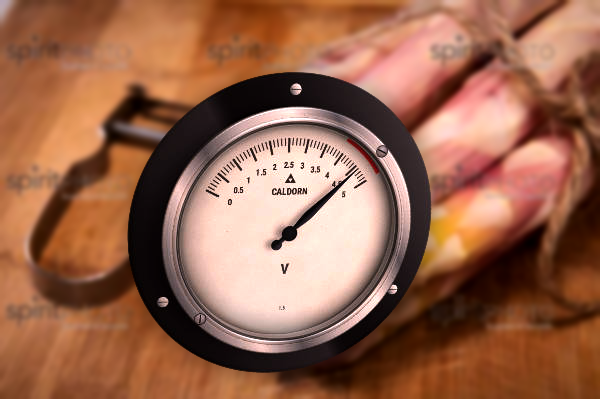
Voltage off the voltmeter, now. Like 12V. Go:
4.5V
